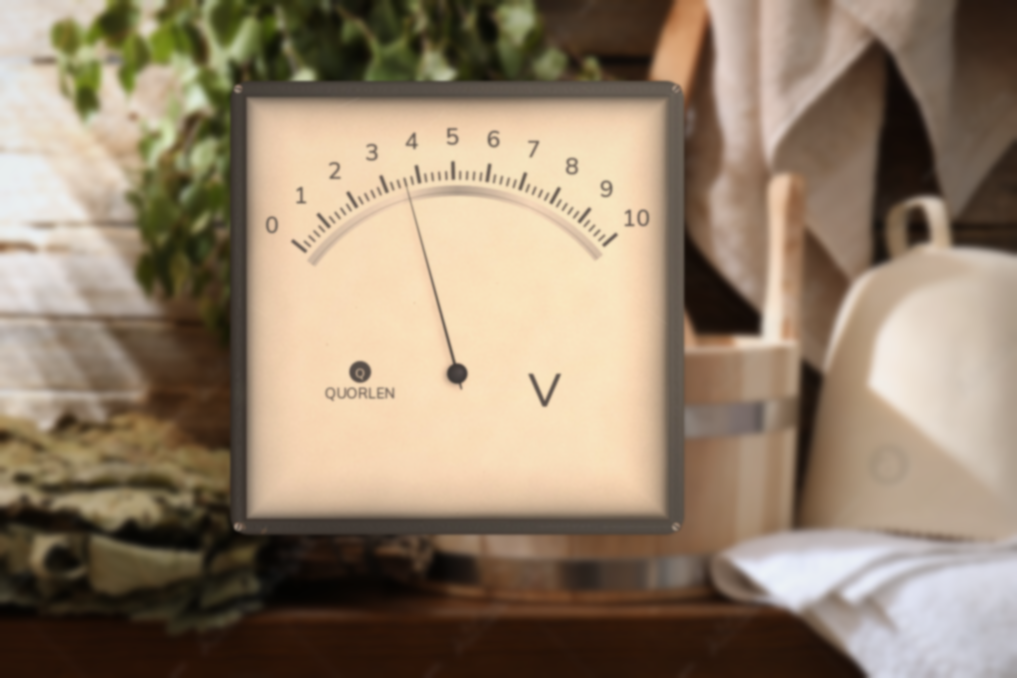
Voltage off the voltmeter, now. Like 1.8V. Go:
3.6V
